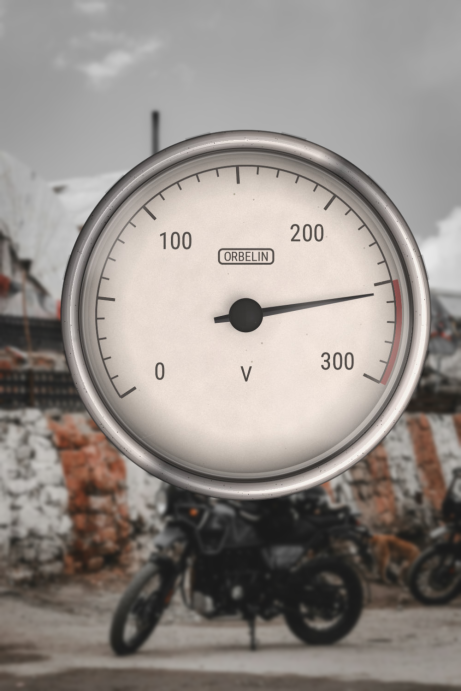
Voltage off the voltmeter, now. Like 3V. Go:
255V
